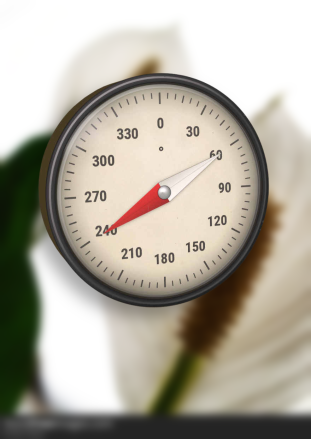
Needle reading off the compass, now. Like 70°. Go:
240°
